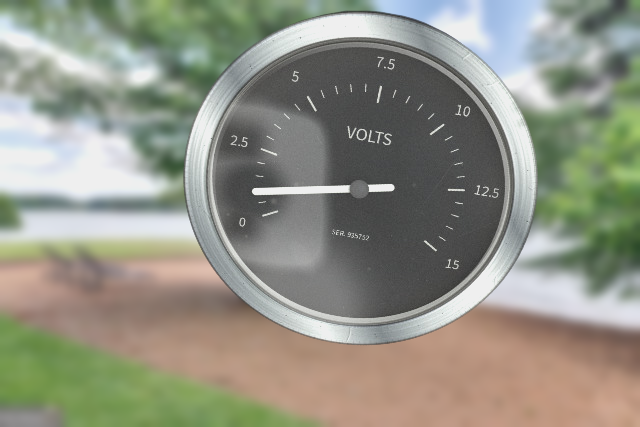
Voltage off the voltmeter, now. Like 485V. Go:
1V
